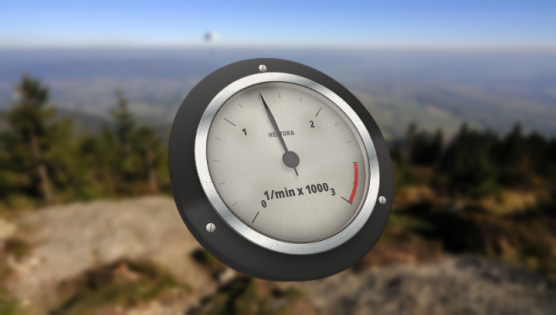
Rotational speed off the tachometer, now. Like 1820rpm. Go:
1400rpm
